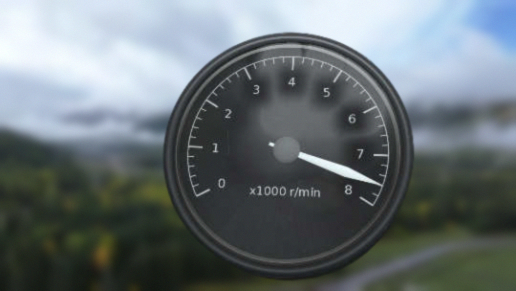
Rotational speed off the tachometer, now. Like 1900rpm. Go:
7600rpm
